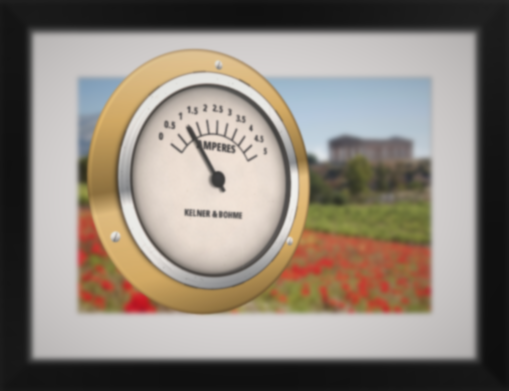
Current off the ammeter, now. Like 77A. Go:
1A
